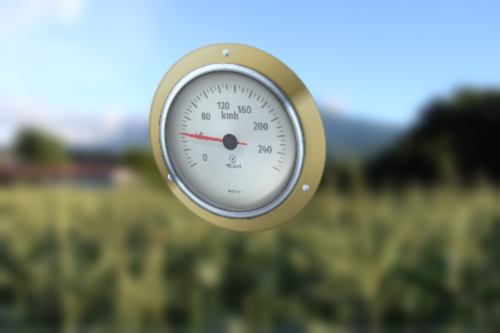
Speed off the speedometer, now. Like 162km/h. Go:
40km/h
